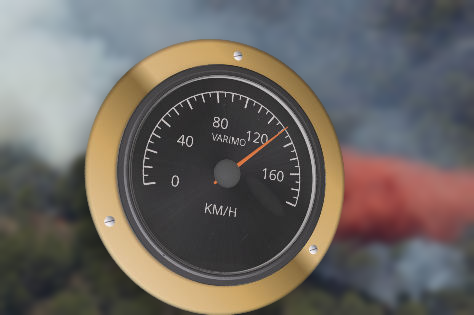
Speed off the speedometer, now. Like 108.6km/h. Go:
130km/h
